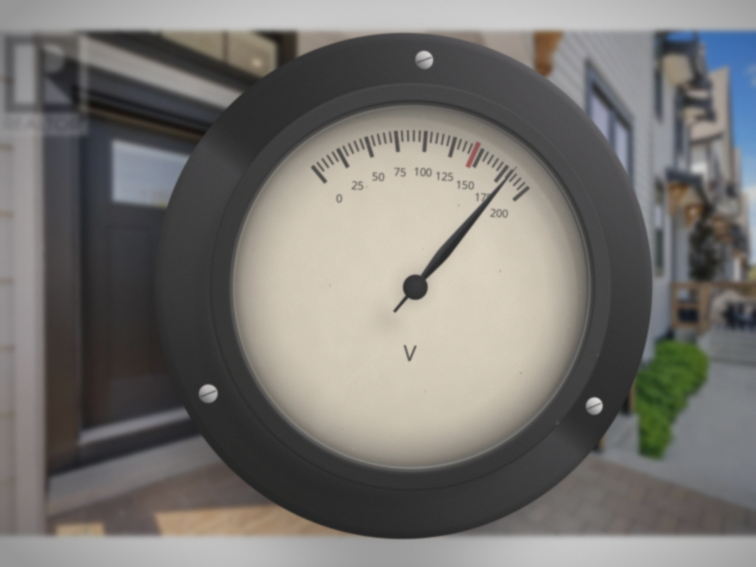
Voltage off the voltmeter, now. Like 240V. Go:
180V
